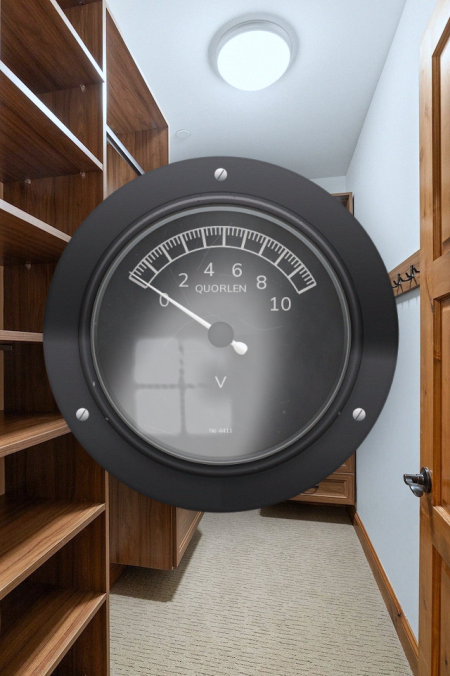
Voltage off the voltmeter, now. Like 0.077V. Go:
0.2V
